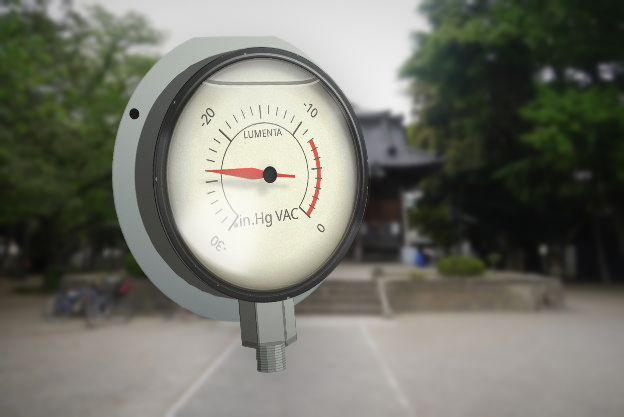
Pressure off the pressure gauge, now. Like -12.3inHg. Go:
-24inHg
